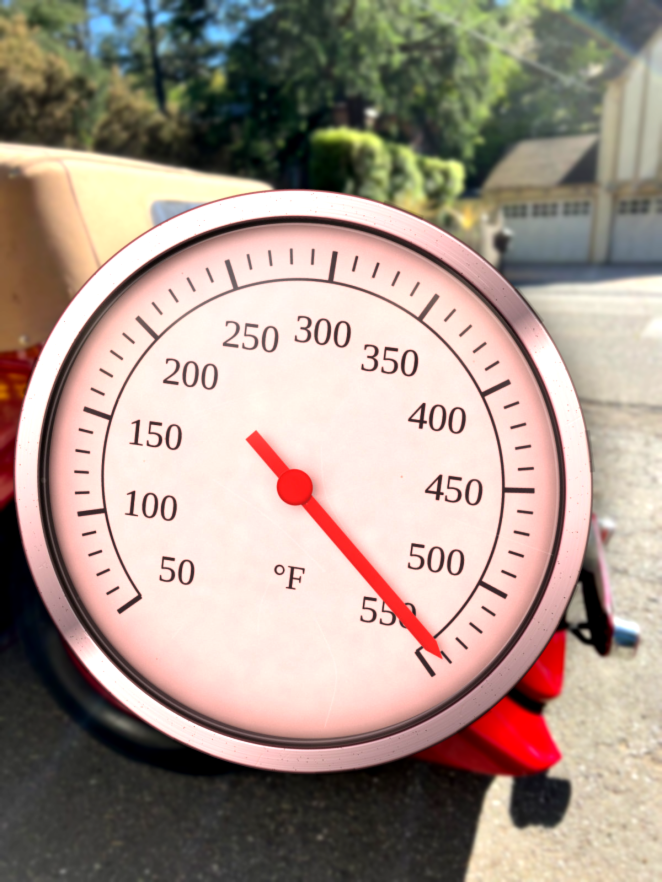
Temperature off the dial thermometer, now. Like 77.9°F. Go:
540°F
